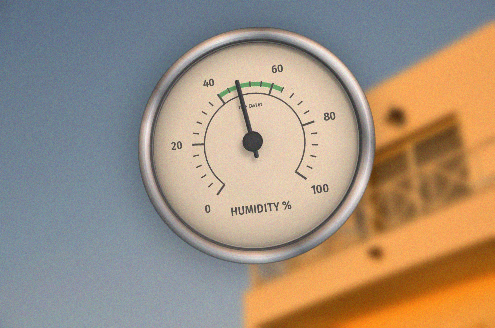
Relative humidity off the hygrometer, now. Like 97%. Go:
48%
